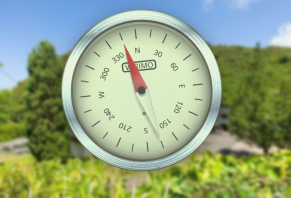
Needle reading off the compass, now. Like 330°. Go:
345°
